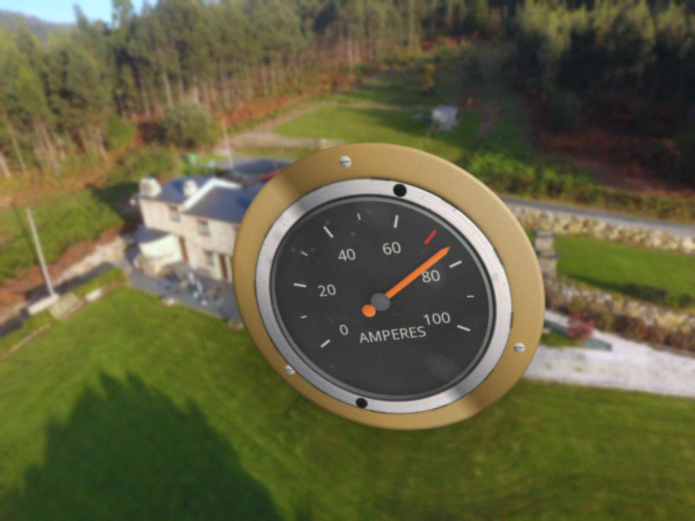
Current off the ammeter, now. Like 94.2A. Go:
75A
